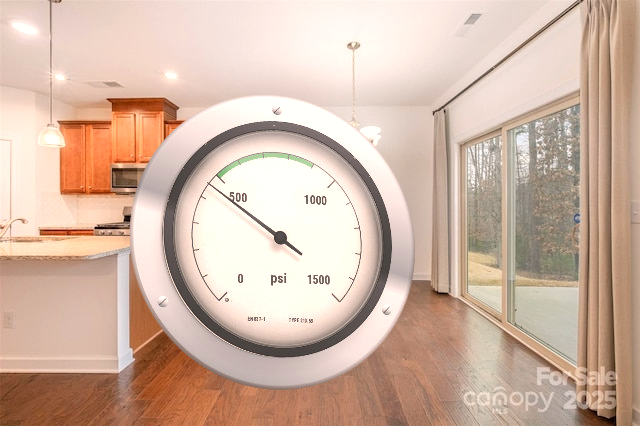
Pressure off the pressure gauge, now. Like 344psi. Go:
450psi
